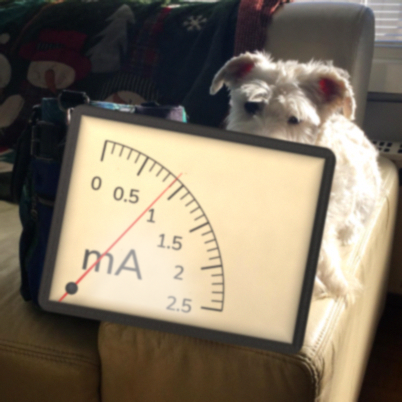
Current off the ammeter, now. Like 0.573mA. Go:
0.9mA
